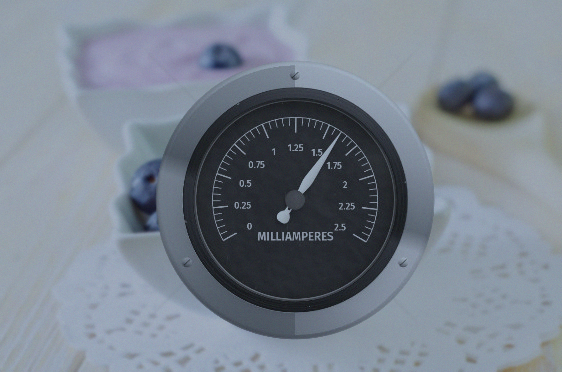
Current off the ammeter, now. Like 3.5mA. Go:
1.6mA
